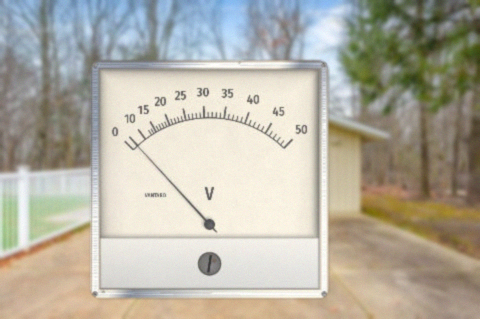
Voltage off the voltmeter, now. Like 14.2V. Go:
5V
